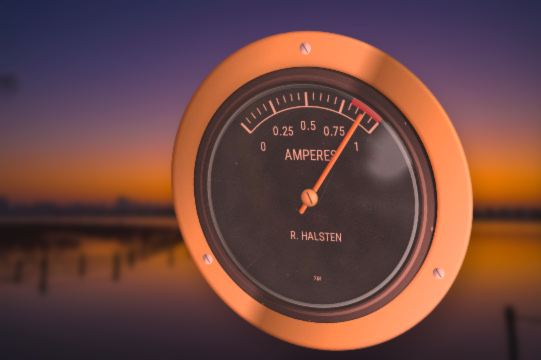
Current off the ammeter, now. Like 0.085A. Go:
0.9A
